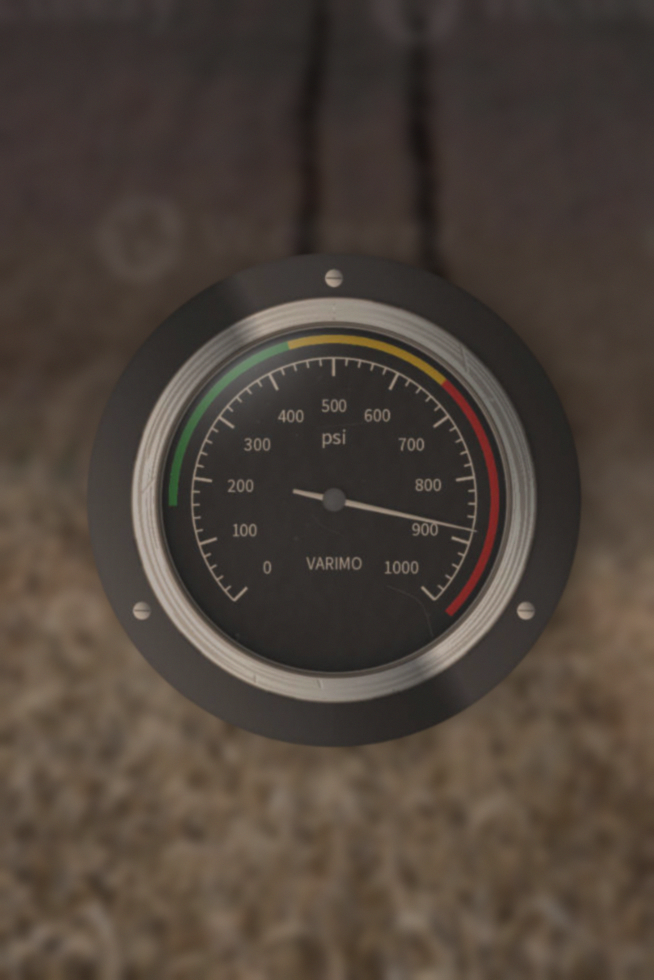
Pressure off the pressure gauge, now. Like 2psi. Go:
880psi
